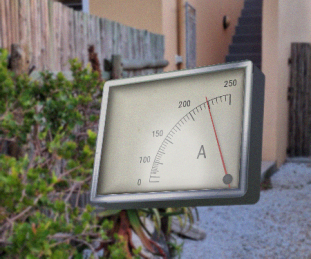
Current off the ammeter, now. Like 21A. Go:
225A
